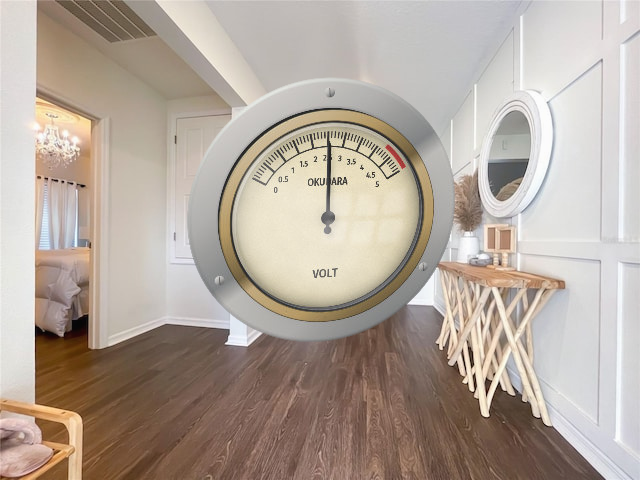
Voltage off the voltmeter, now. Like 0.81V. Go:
2.5V
